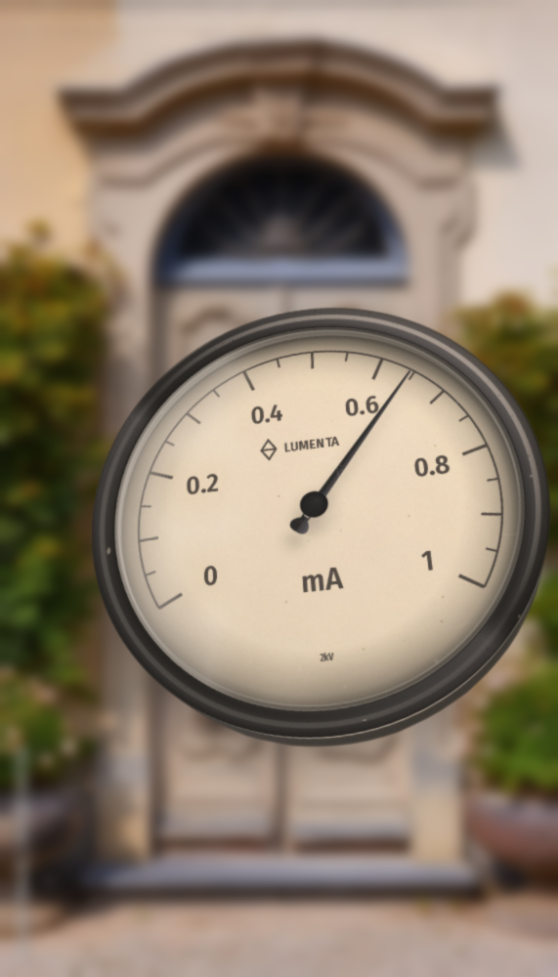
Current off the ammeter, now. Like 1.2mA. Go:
0.65mA
